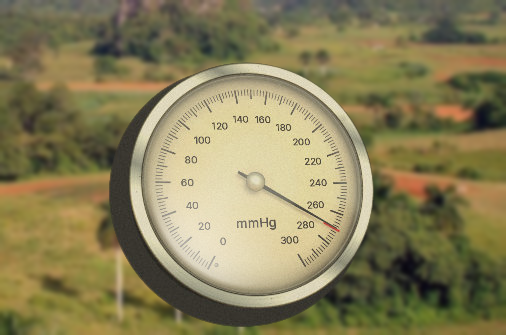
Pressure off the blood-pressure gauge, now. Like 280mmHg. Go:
270mmHg
